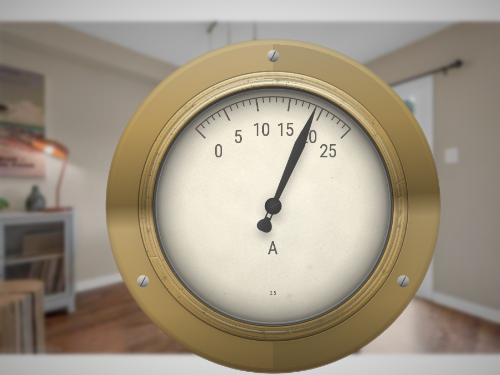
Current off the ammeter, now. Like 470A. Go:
19A
